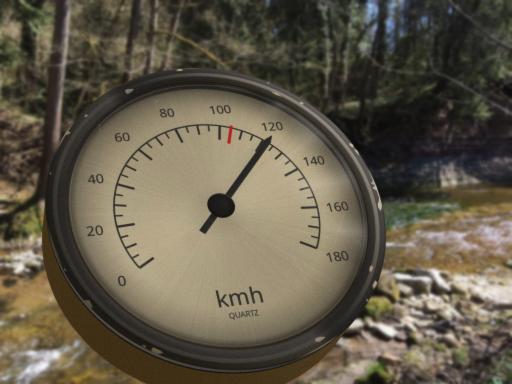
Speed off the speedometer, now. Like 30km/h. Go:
122.5km/h
